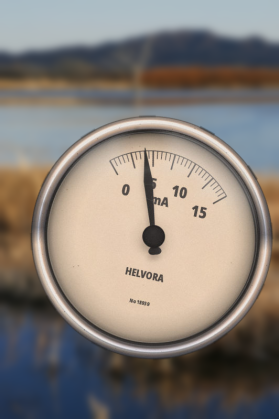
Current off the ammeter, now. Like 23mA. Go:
4mA
